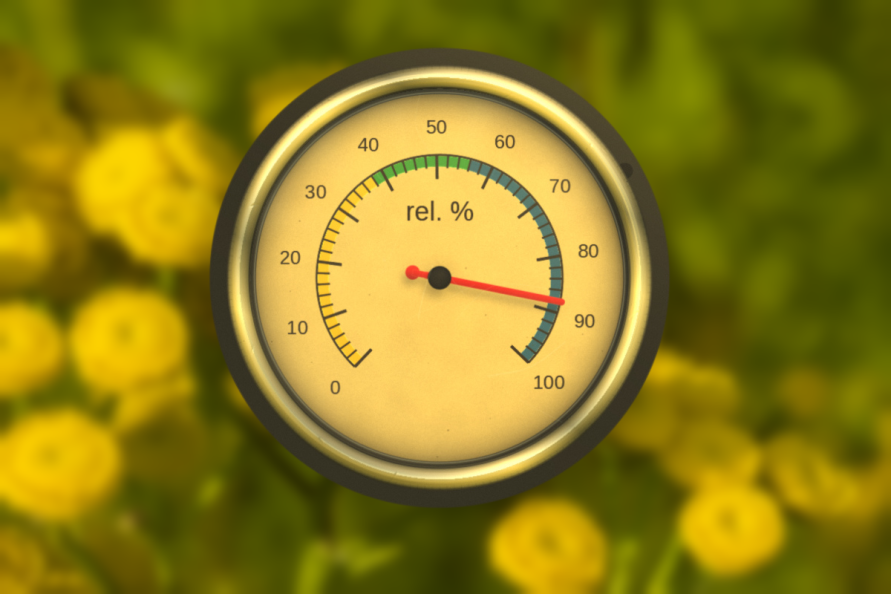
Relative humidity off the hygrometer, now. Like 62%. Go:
88%
